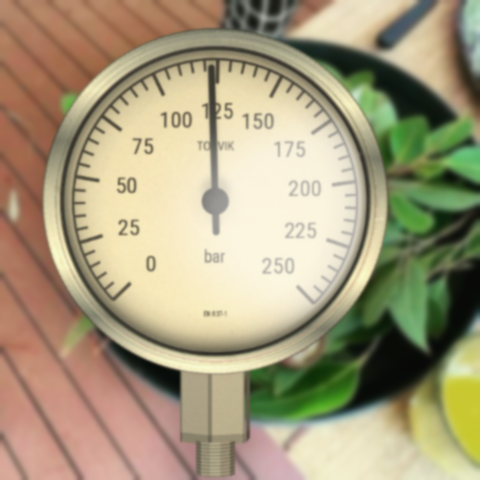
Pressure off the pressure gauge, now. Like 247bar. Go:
122.5bar
